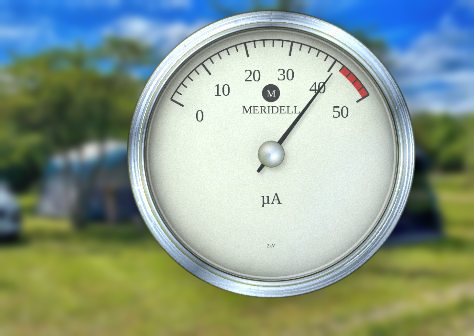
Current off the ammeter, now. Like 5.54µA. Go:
41µA
